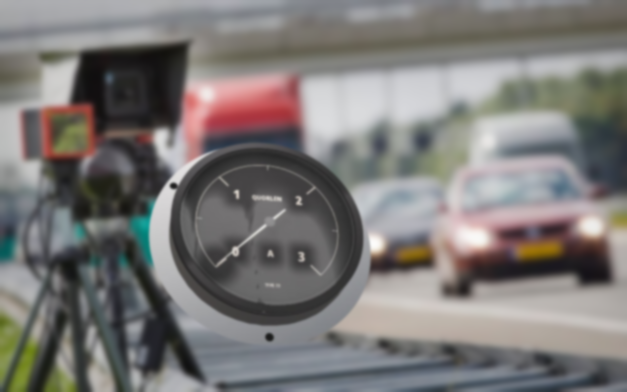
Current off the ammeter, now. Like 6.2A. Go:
0A
